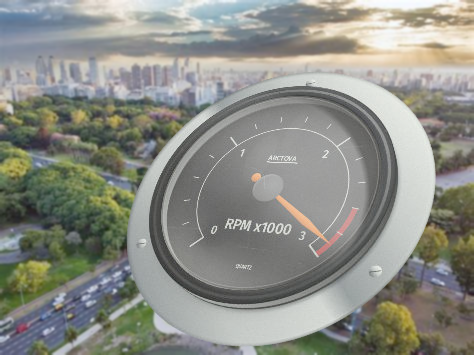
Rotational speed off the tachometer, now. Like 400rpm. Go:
2900rpm
